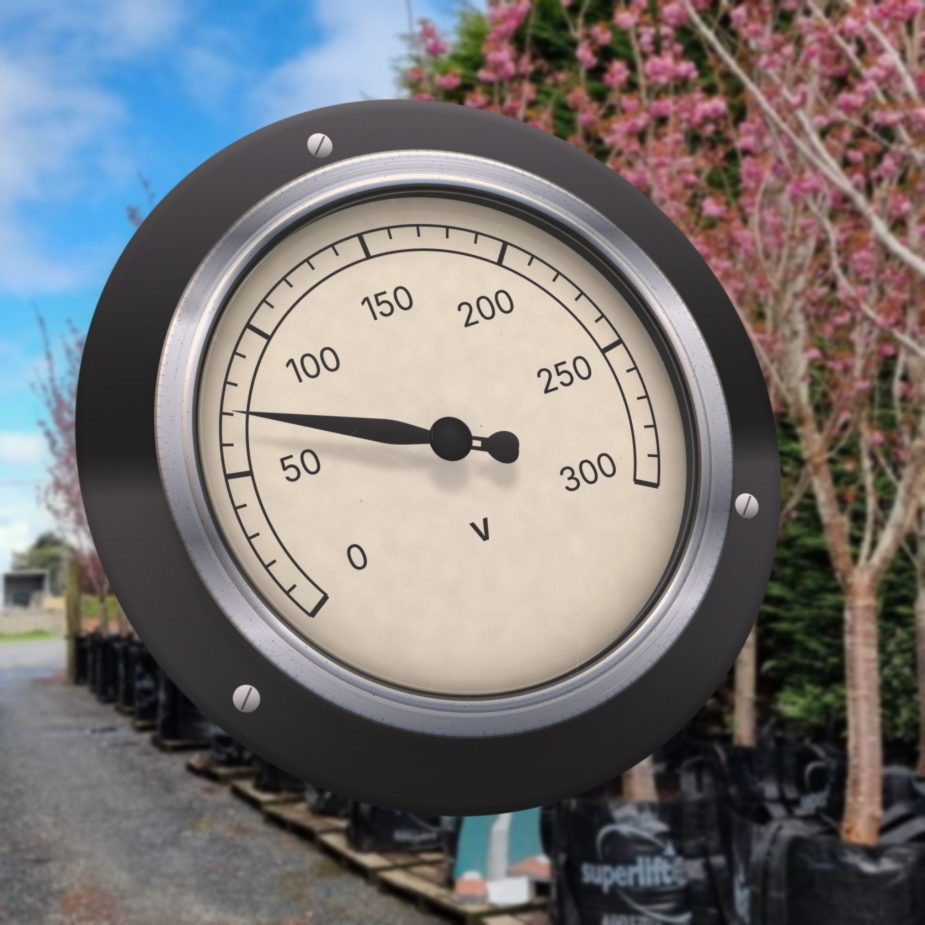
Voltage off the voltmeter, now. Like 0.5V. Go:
70V
